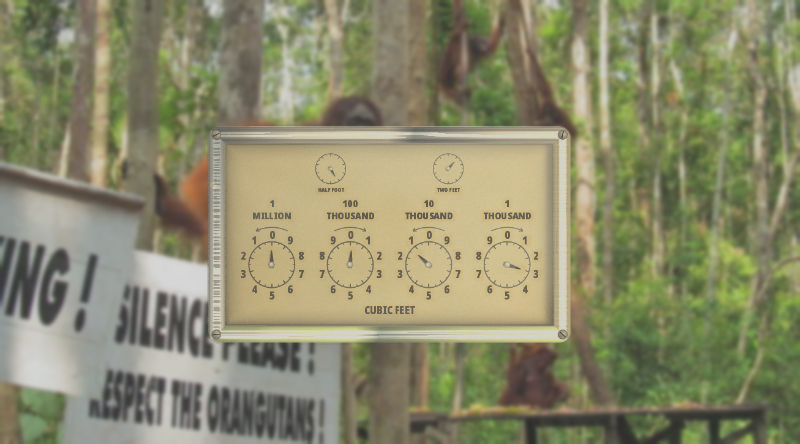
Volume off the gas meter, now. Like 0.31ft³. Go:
1300ft³
